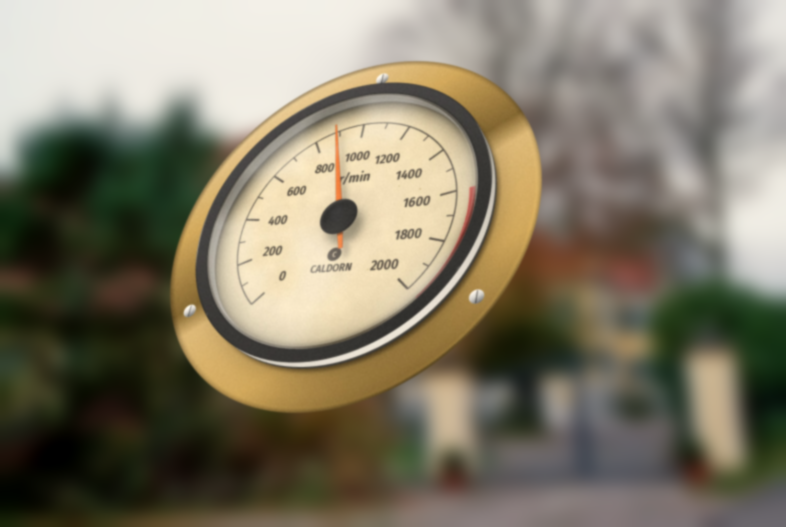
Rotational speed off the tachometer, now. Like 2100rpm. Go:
900rpm
